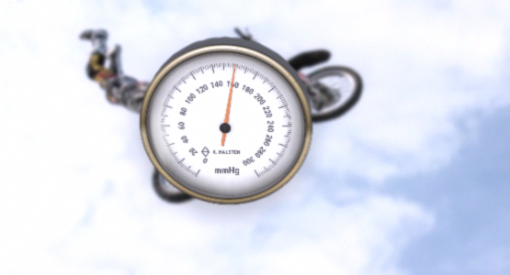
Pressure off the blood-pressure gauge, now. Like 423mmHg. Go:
160mmHg
